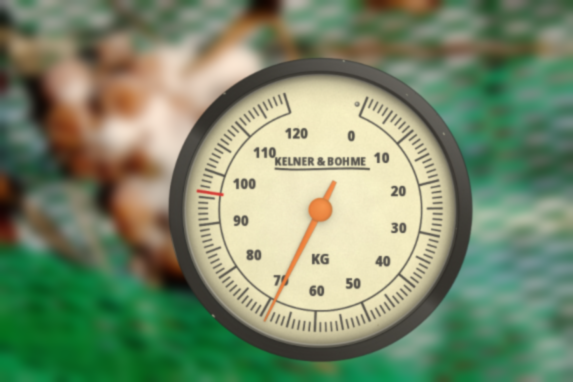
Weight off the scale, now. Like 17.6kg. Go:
69kg
